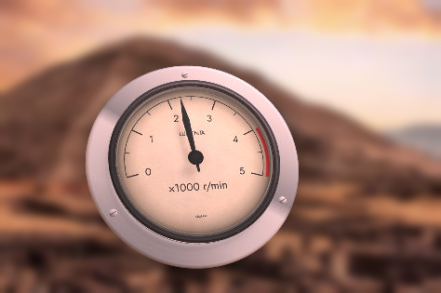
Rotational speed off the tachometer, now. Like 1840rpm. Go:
2250rpm
